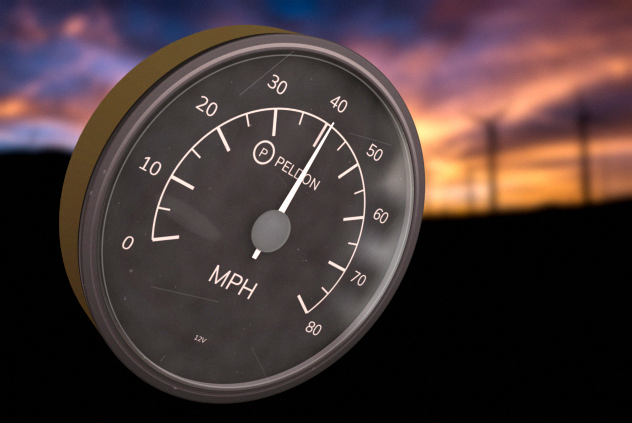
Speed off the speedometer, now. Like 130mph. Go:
40mph
